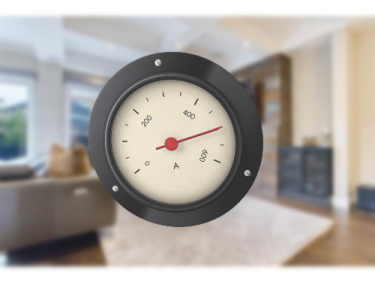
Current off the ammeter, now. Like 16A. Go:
500A
